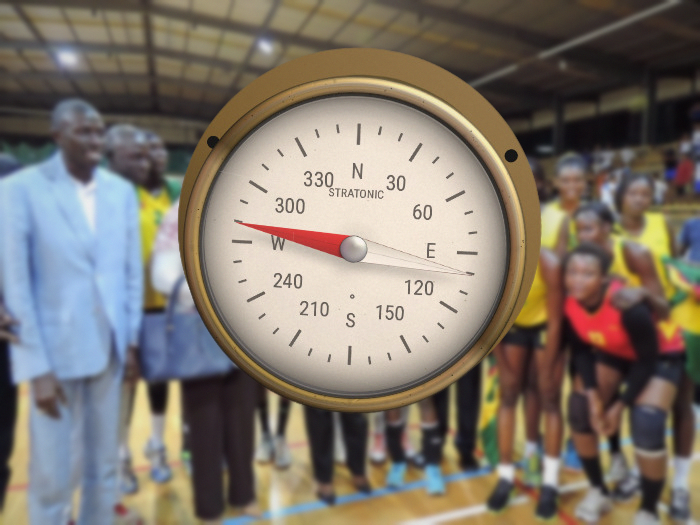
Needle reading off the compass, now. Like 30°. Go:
280°
